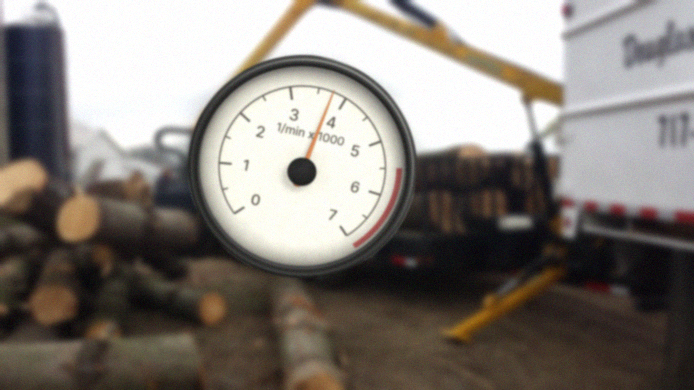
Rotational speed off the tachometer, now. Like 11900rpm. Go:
3750rpm
